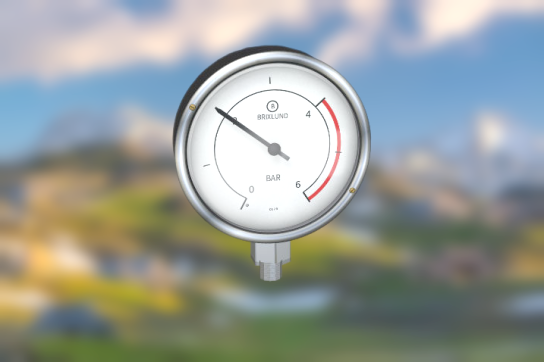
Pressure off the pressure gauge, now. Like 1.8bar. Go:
2bar
